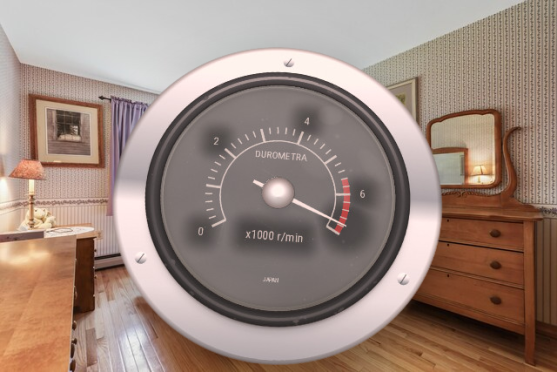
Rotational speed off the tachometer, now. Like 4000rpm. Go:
6800rpm
